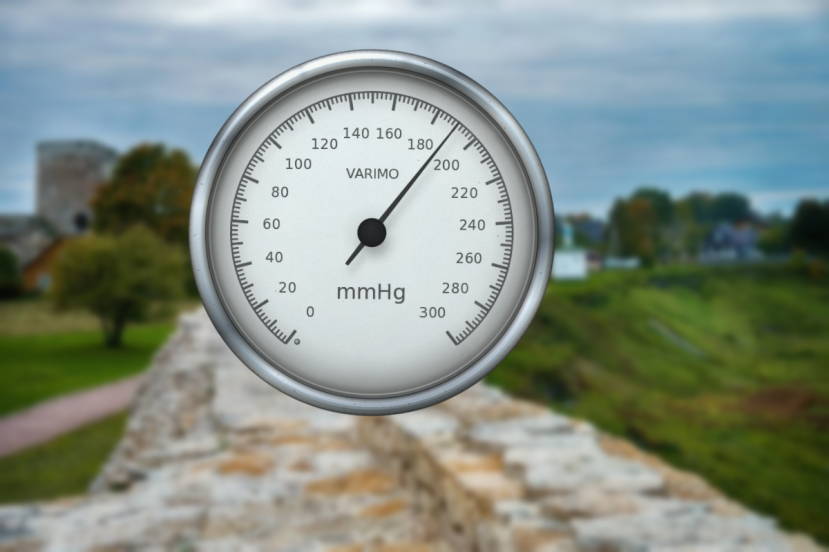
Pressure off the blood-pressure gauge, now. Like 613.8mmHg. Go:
190mmHg
